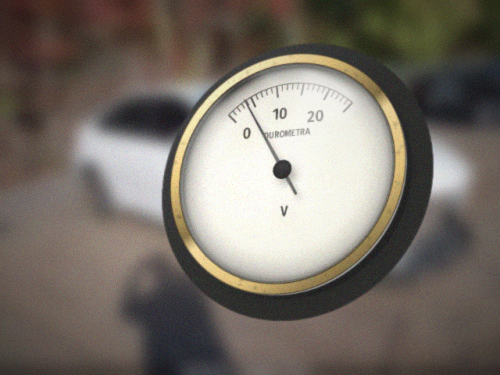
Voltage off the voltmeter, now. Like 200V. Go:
4V
